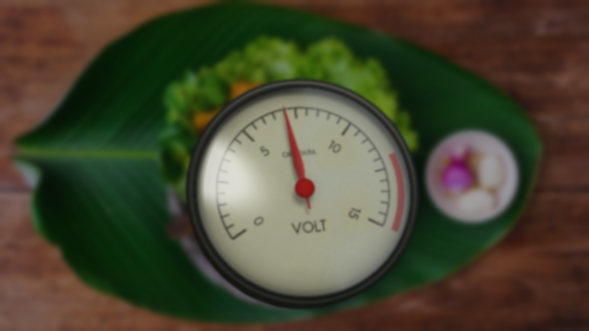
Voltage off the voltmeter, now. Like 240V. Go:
7V
